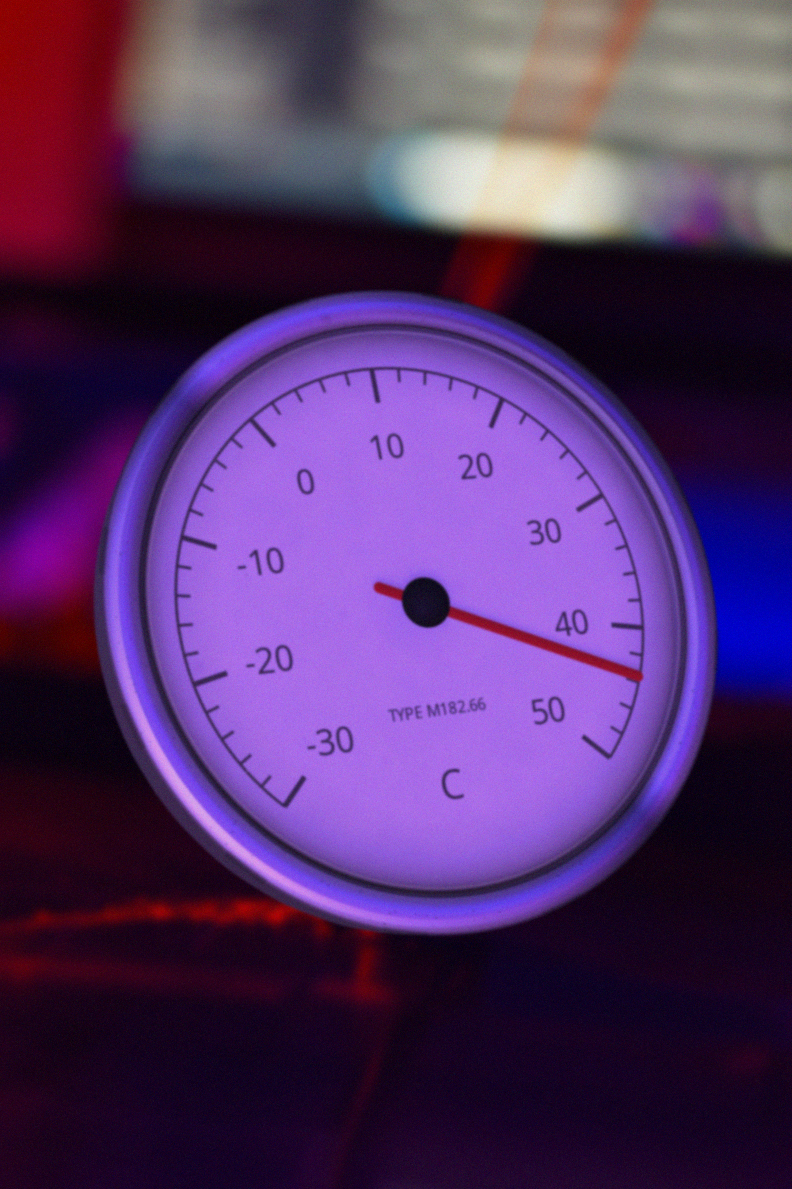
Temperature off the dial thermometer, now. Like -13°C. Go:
44°C
